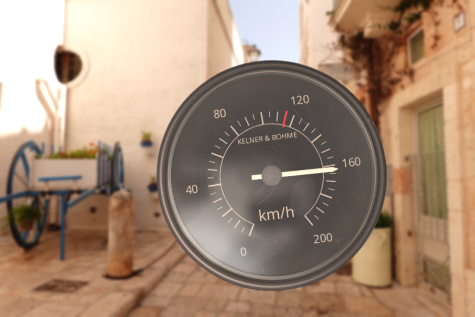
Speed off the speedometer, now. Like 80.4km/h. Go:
162.5km/h
